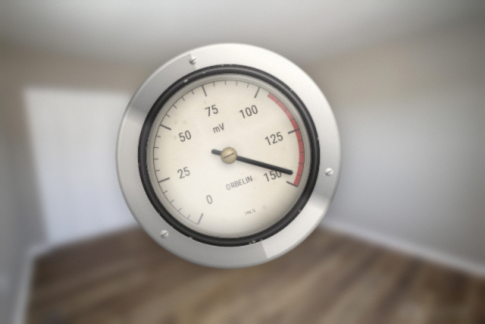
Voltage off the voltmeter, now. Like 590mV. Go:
145mV
